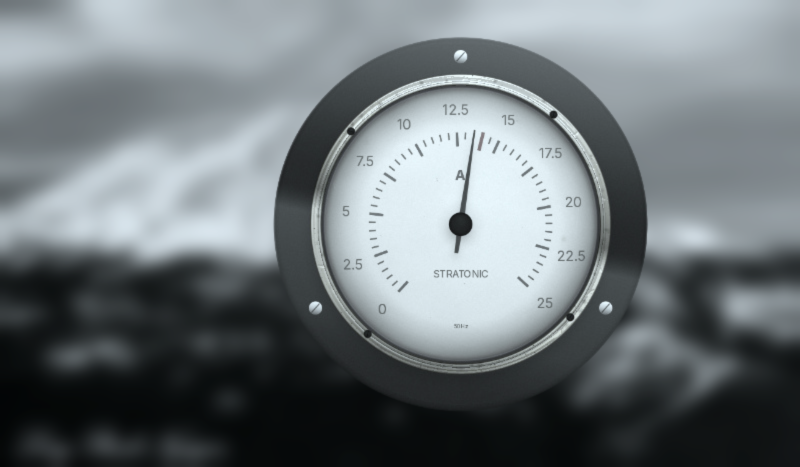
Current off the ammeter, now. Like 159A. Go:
13.5A
